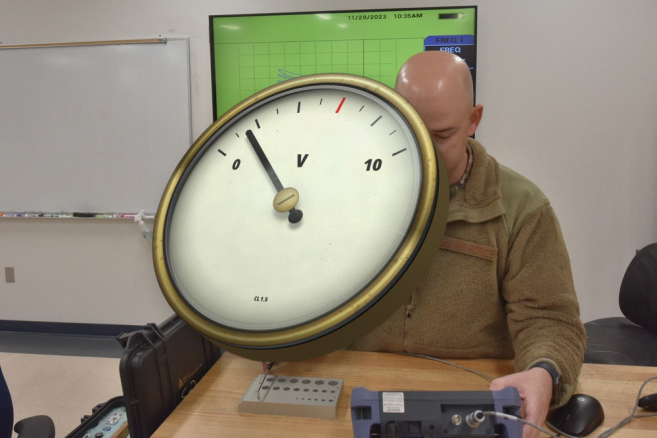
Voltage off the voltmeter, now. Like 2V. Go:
1.5V
